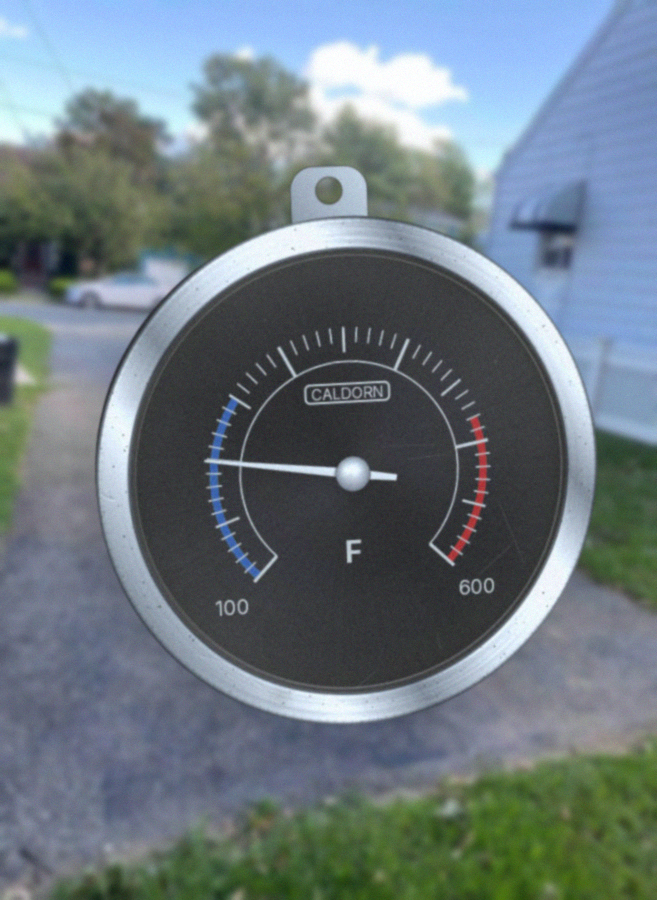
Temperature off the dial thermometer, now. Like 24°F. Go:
200°F
